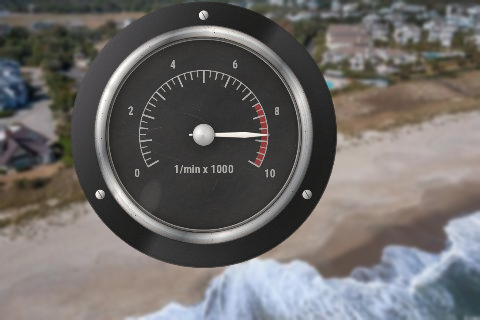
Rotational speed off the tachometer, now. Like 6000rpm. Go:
8750rpm
